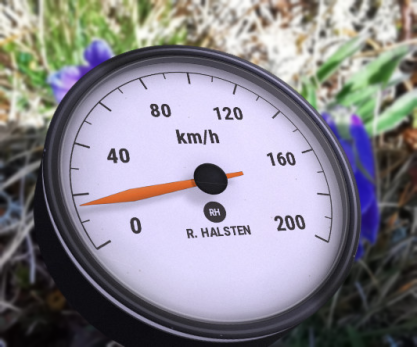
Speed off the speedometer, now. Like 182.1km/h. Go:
15km/h
